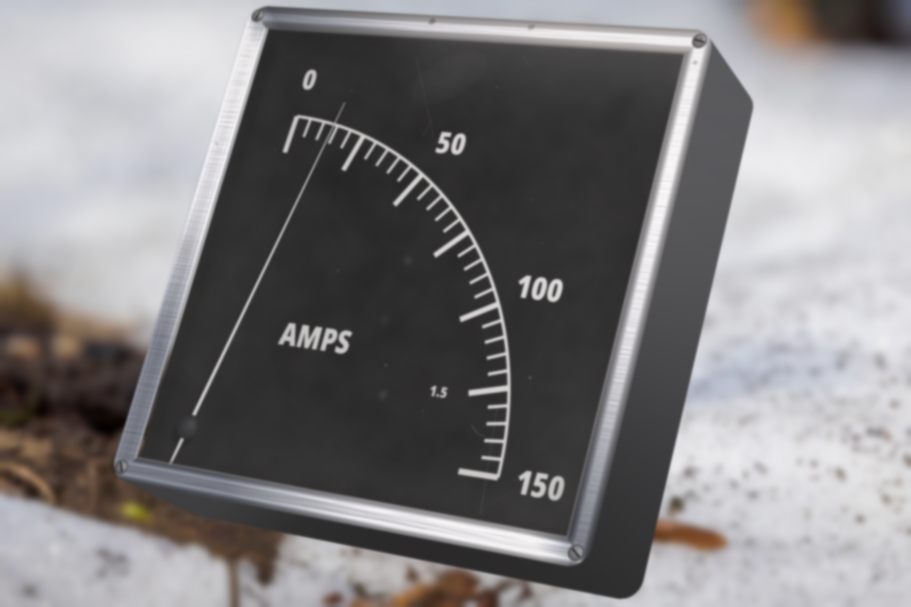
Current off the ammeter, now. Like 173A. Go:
15A
